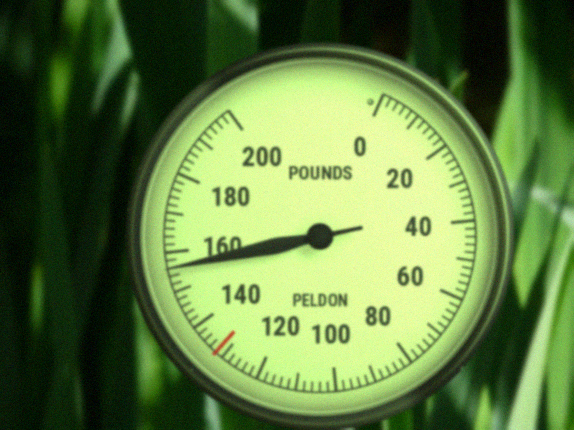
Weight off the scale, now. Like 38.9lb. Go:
156lb
